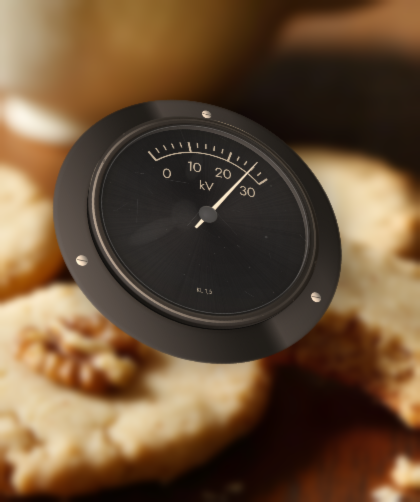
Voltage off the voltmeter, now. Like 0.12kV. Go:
26kV
